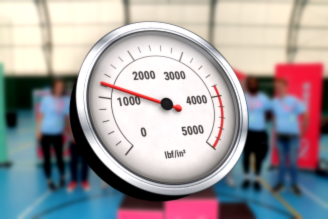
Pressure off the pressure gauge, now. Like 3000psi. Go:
1200psi
